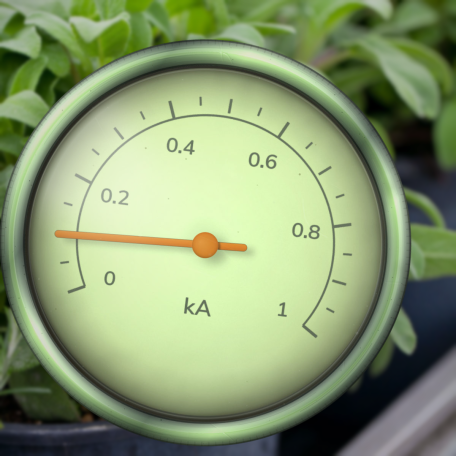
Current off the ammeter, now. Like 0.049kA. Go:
0.1kA
